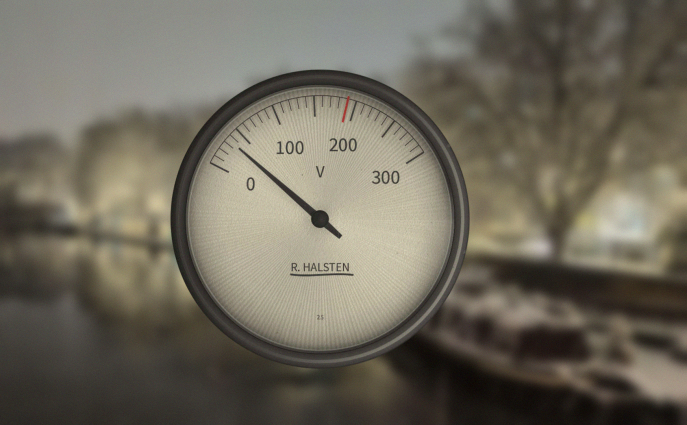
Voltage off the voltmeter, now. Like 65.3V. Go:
35V
